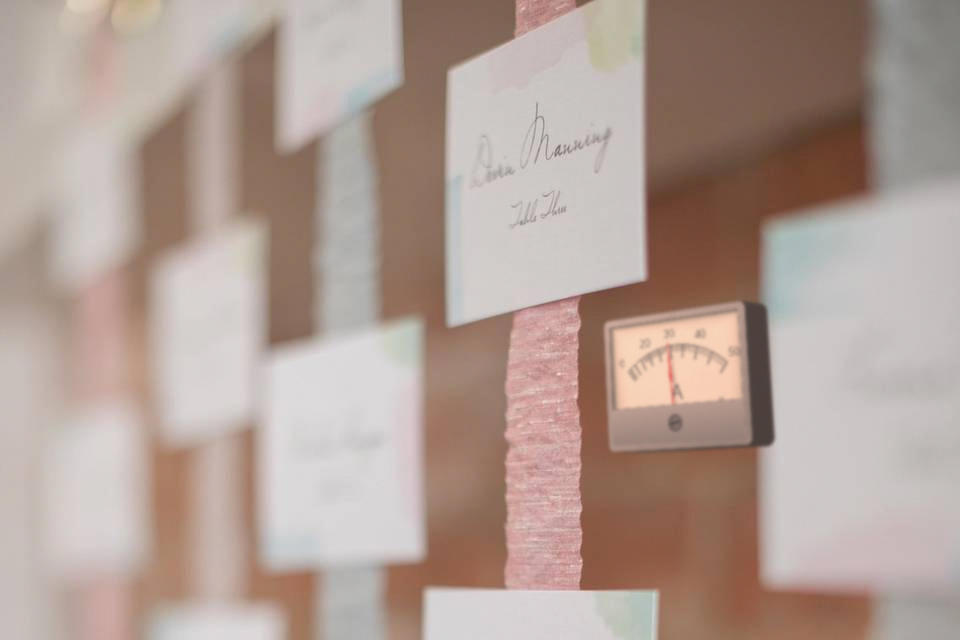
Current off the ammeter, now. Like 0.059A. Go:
30A
